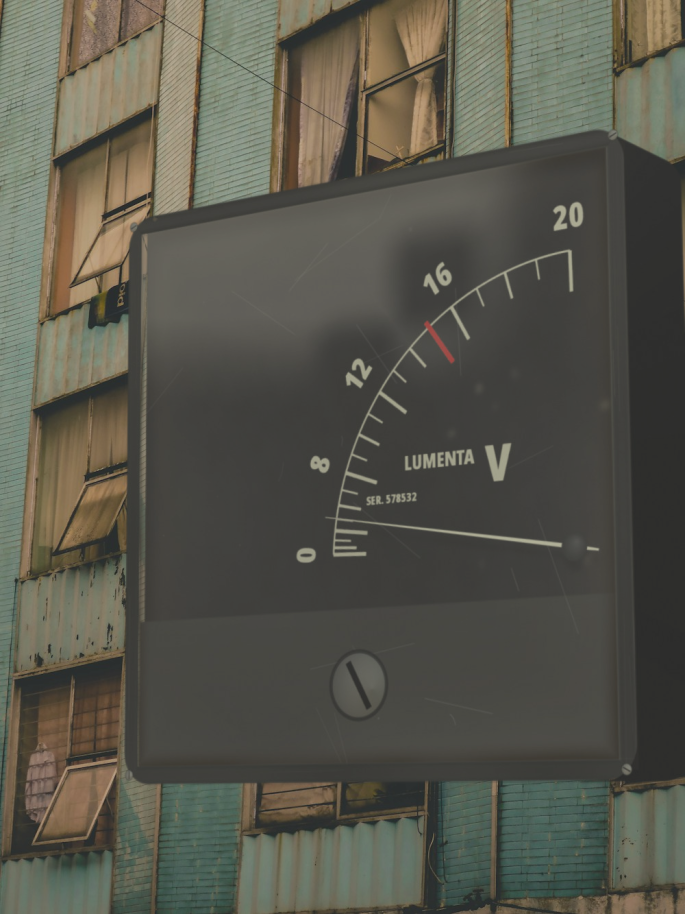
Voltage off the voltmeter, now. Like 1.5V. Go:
5V
